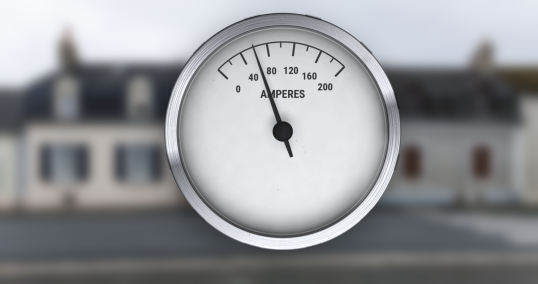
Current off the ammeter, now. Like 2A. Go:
60A
